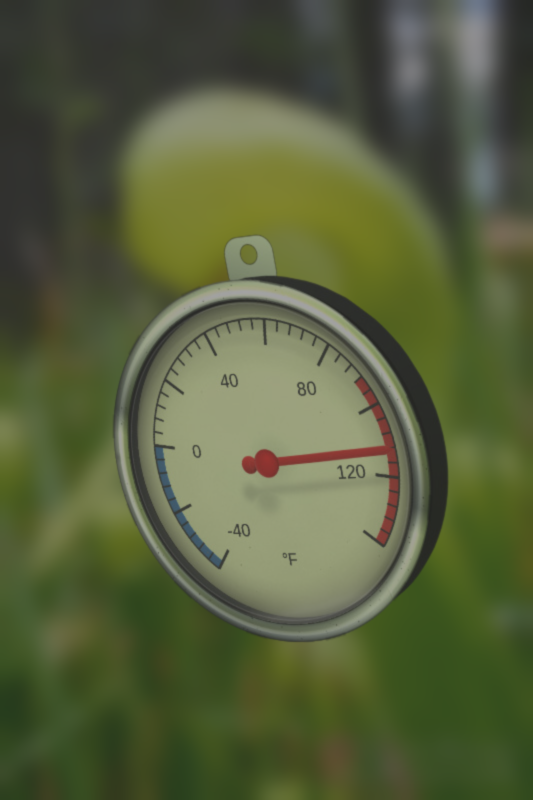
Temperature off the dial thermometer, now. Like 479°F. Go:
112°F
